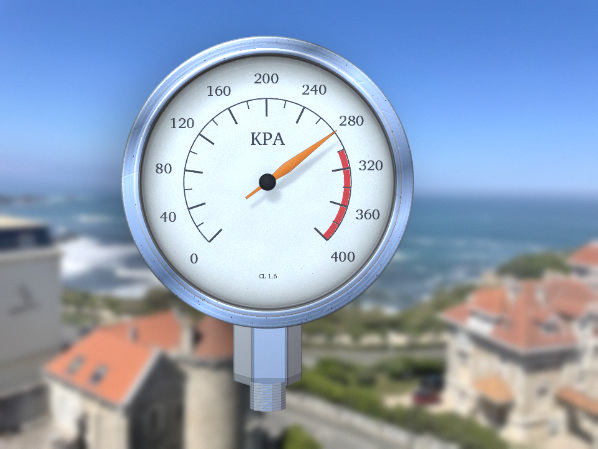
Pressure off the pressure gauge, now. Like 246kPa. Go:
280kPa
